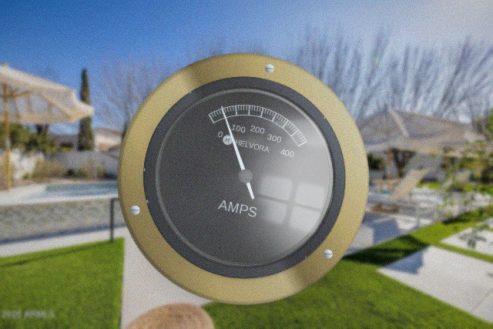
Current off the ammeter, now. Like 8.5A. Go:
50A
